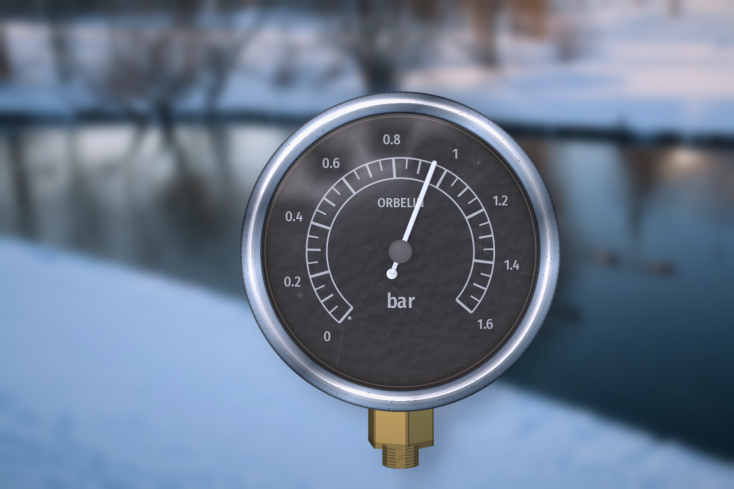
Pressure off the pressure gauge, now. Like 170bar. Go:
0.95bar
